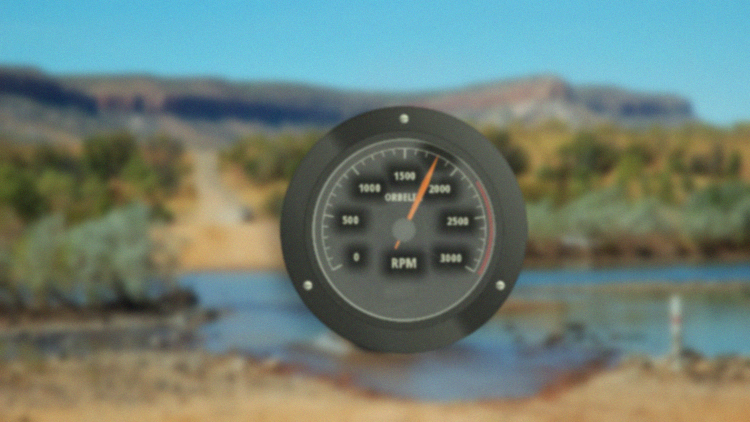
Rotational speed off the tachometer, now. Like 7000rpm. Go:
1800rpm
